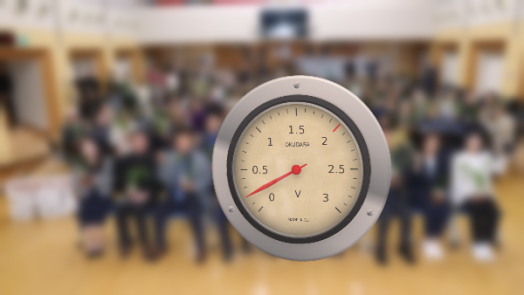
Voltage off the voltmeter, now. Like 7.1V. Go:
0.2V
